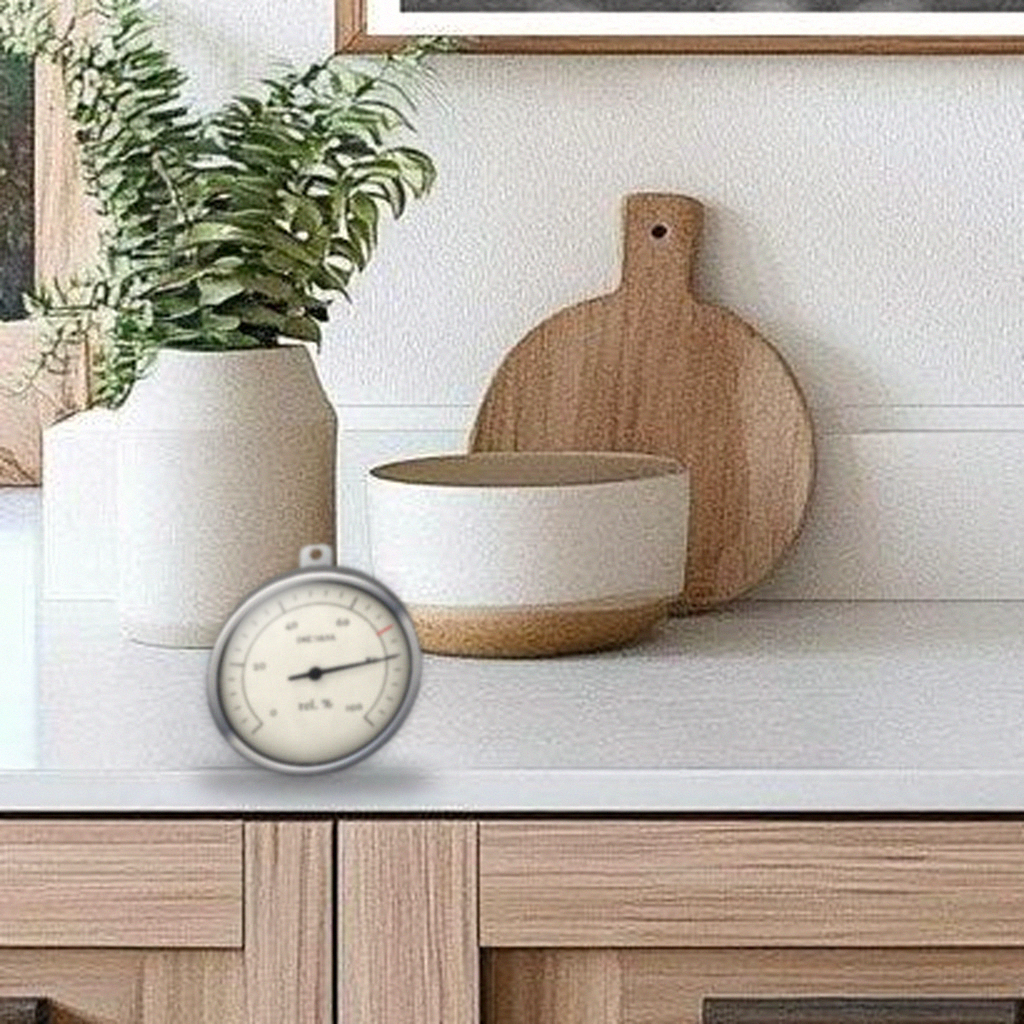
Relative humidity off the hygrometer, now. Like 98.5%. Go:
80%
